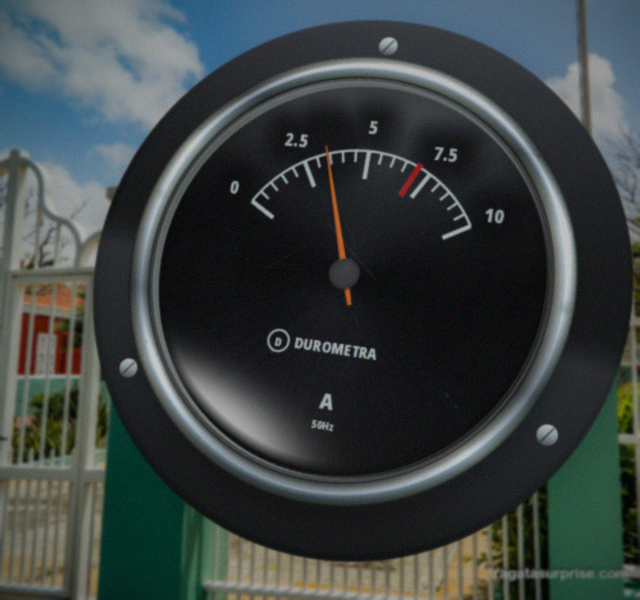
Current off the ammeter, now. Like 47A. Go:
3.5A
